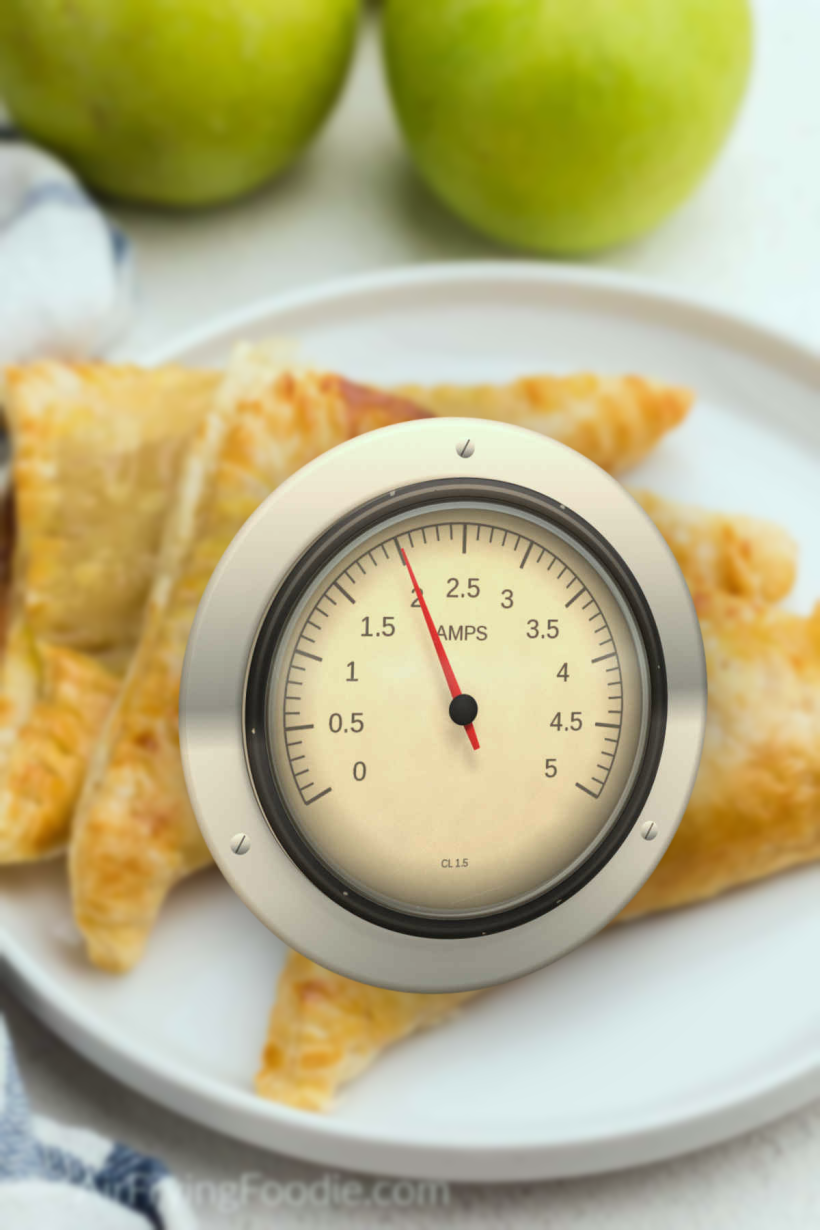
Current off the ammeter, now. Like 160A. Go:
2A
